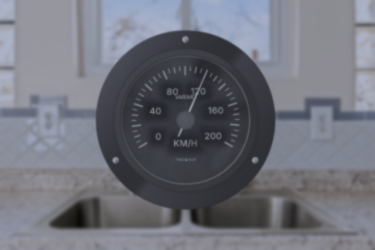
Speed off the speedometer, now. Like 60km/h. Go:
120km/h
